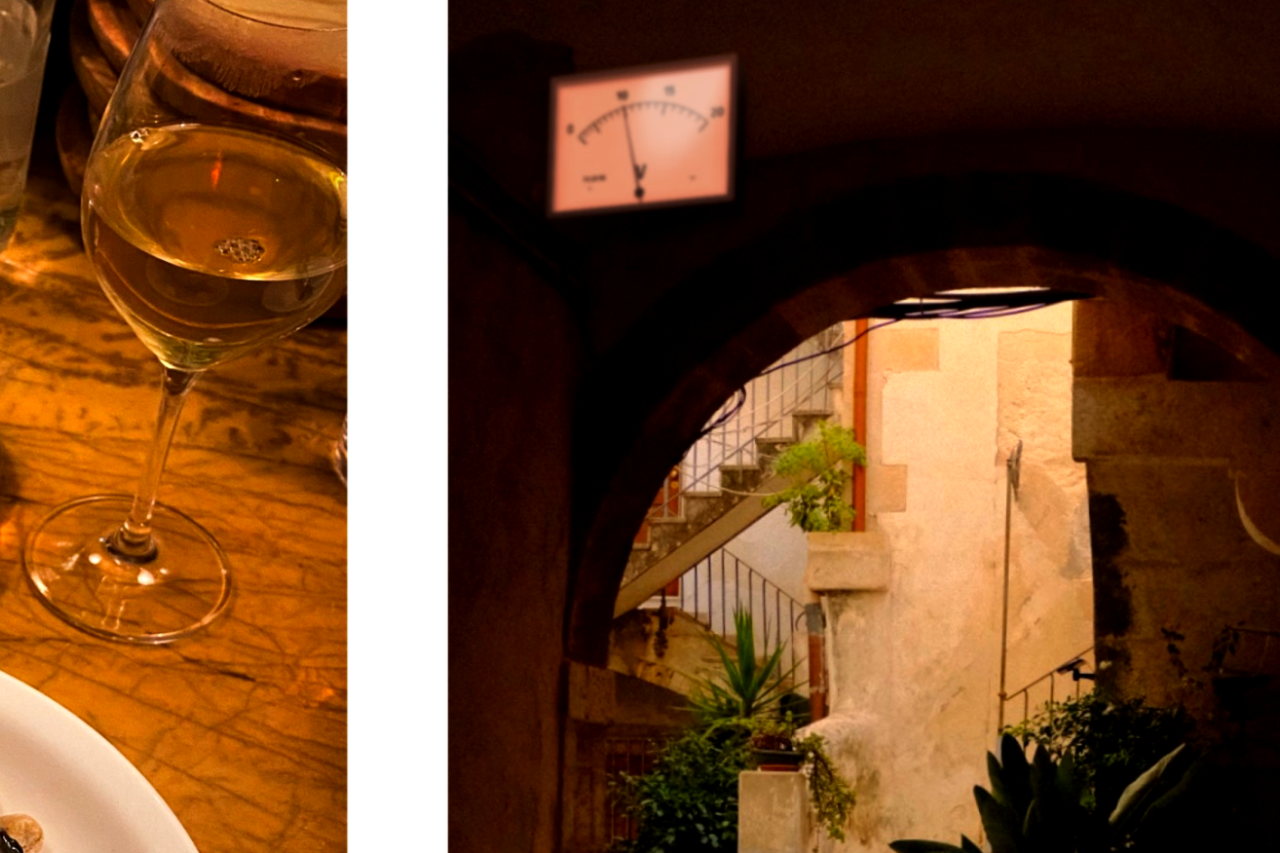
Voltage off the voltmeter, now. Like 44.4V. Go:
10V
